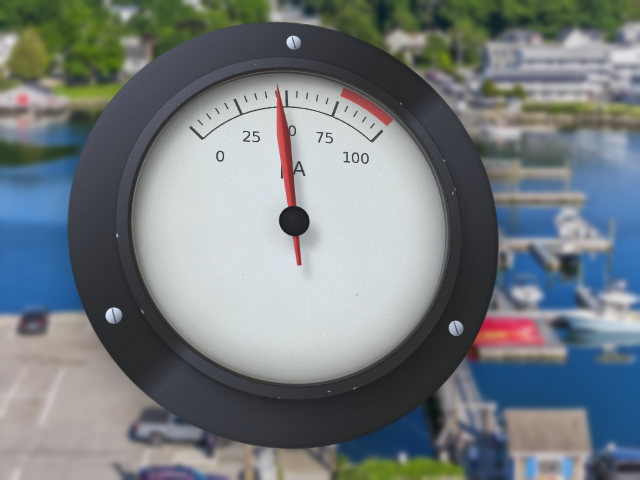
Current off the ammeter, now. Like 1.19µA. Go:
45µA
